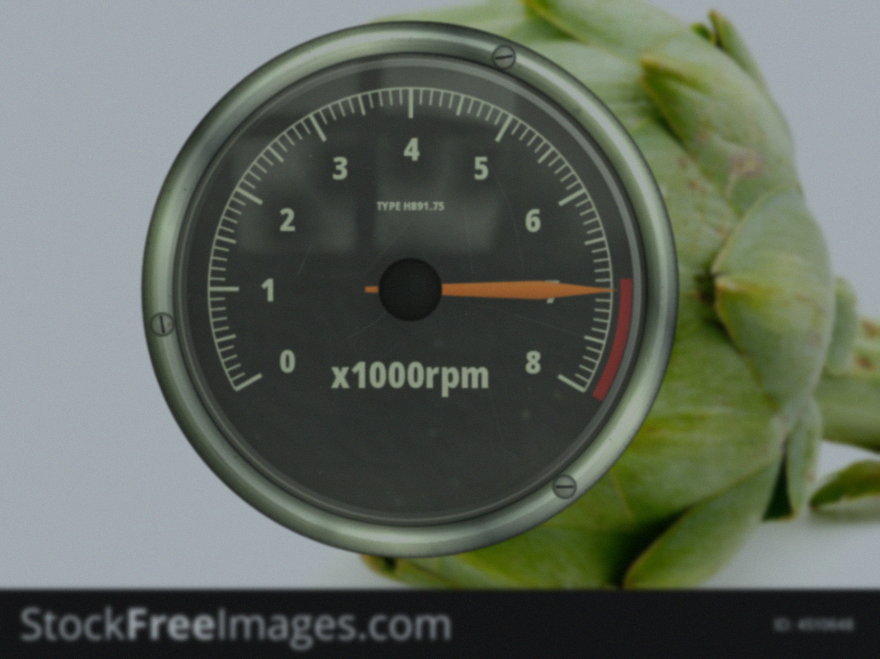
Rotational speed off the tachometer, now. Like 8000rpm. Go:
7000rpm
